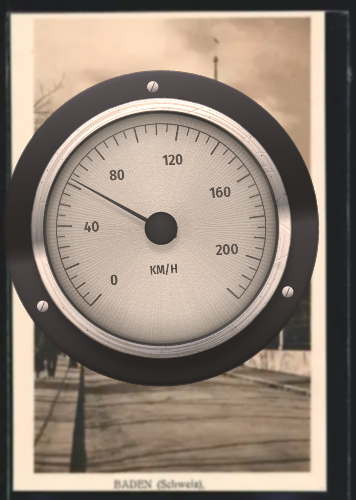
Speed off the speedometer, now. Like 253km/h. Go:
62.5km/h
